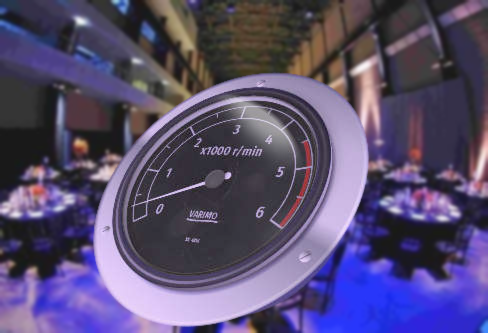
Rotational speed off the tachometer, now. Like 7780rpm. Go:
250rpm
